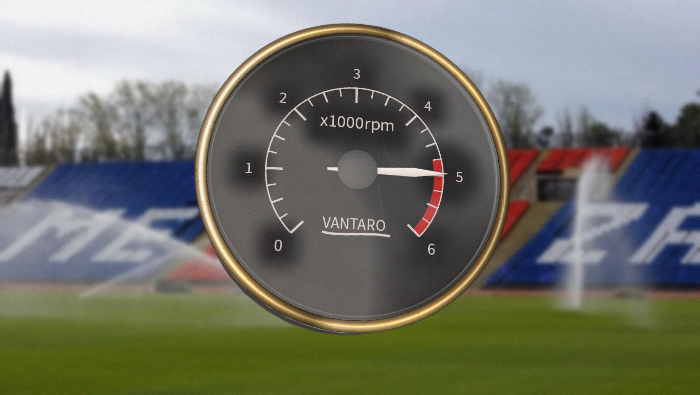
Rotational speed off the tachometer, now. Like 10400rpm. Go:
5000rpm
